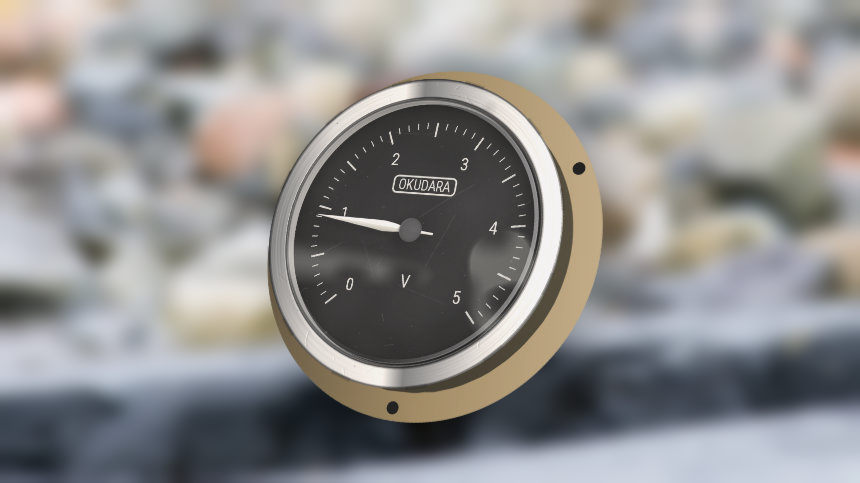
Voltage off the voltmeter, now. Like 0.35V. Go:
0.9V
